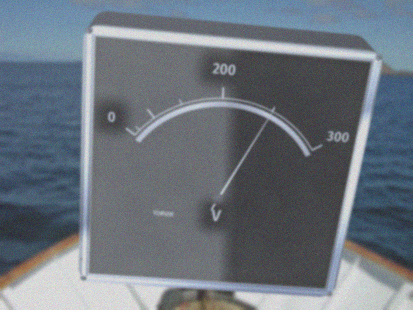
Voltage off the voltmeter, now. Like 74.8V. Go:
250V
